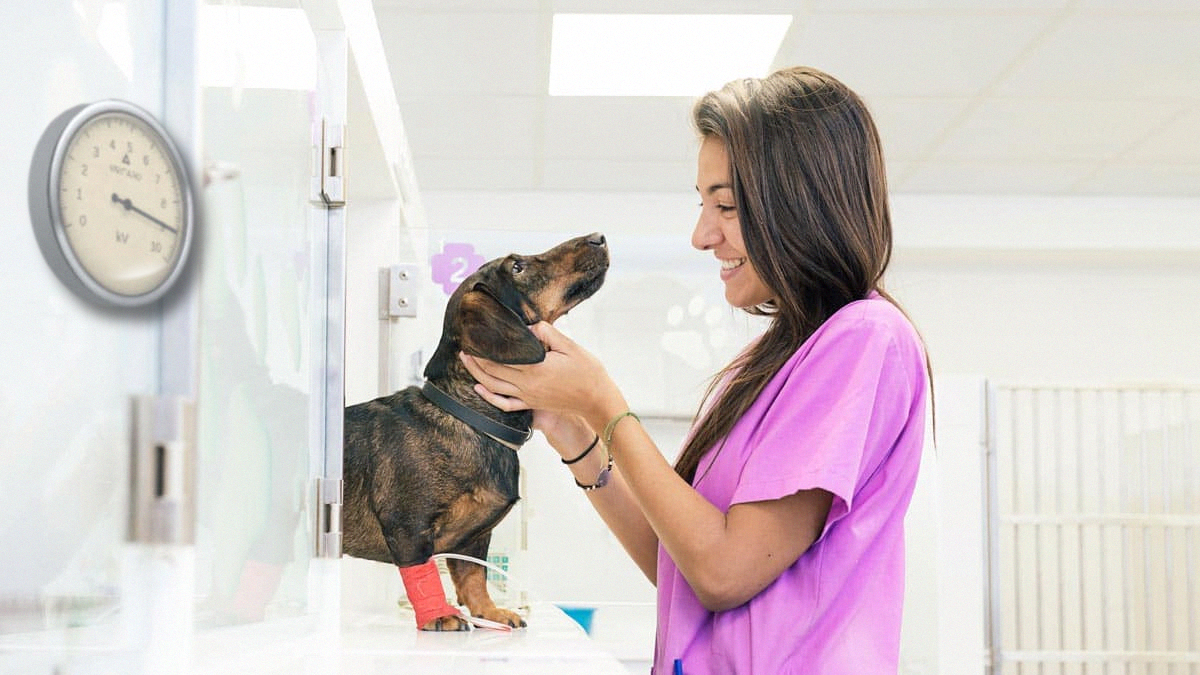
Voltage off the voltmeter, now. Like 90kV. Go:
9kV
